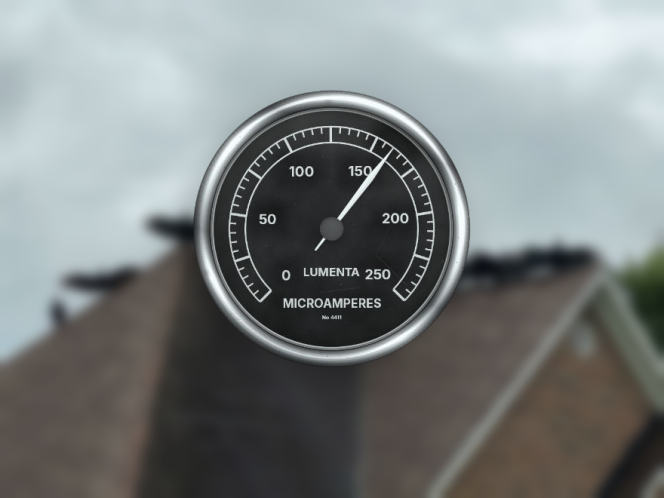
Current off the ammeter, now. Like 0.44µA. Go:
160µA
